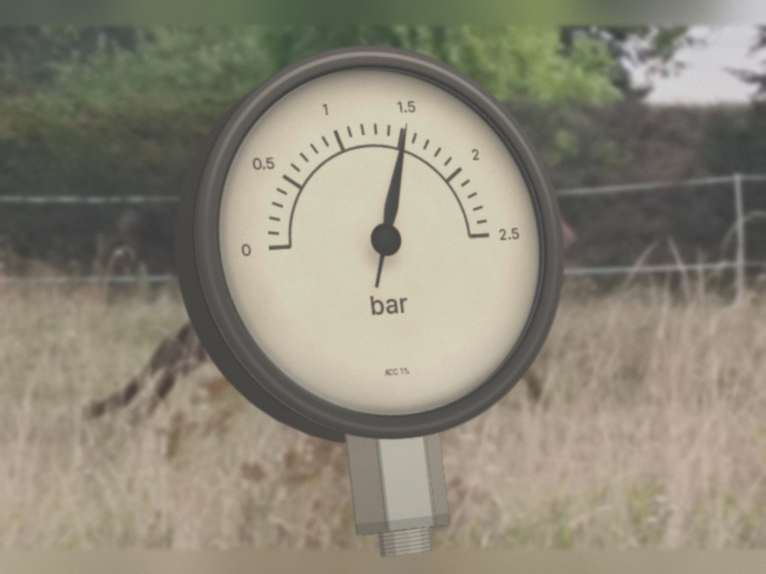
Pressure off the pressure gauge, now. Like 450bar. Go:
1.5bar
